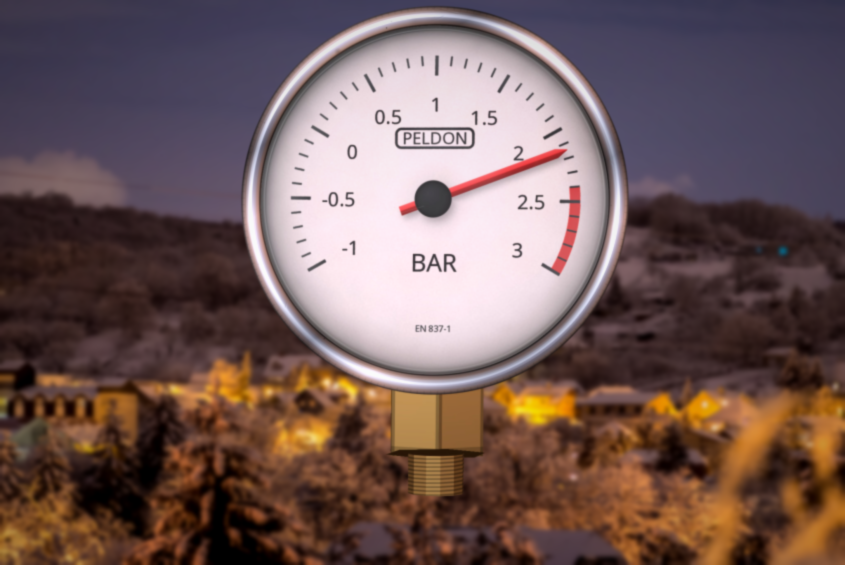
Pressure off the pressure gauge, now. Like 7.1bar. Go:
2.15bar
